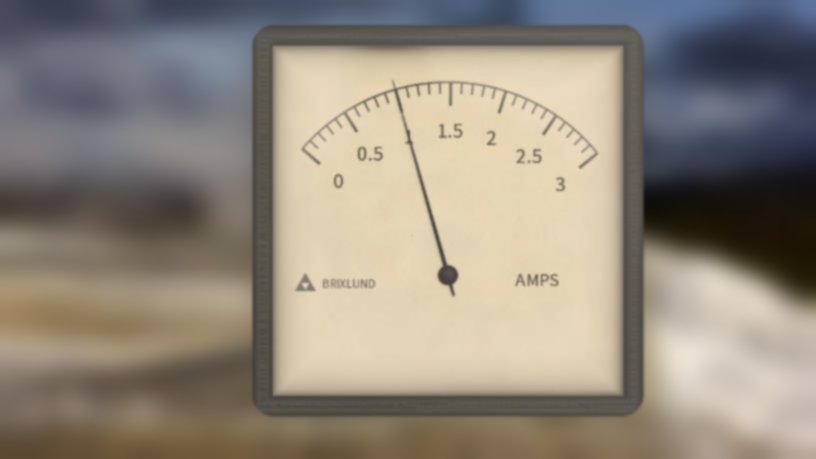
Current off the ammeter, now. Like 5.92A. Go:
1A
